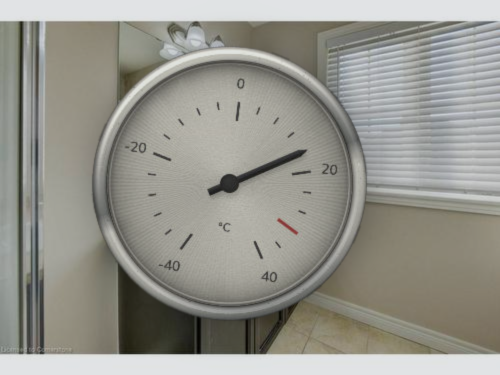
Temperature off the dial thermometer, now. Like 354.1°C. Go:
16°C
